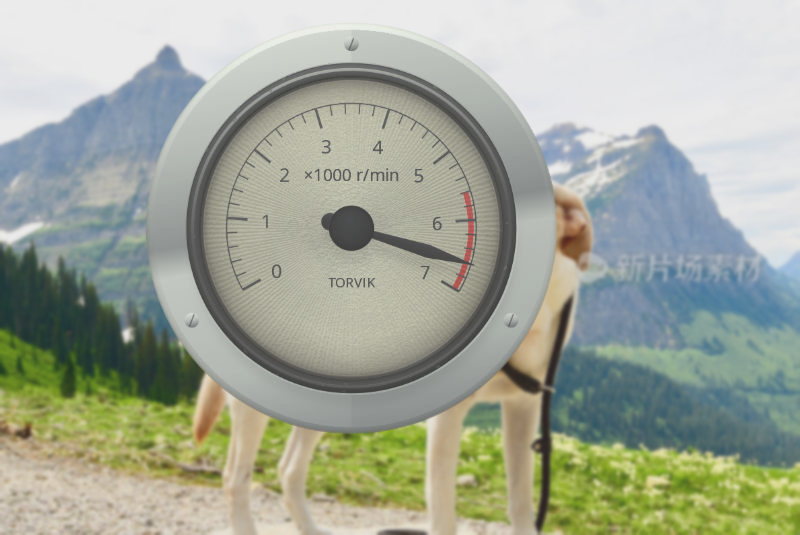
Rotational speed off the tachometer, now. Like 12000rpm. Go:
6600rpm
